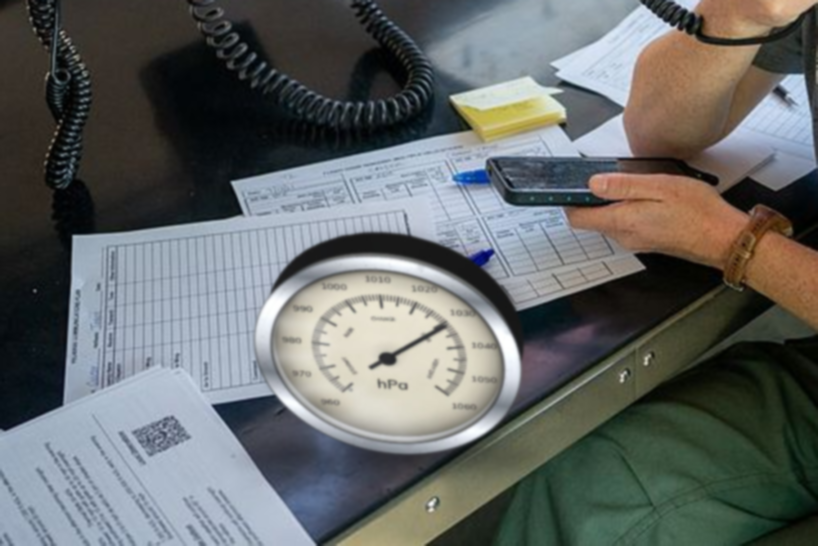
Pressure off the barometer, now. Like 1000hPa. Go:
1030hPa
